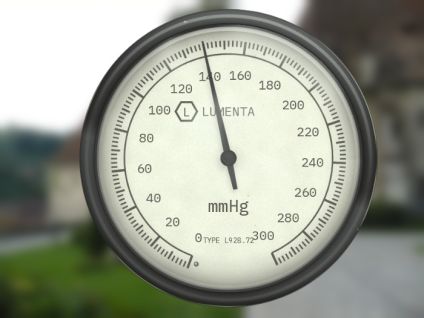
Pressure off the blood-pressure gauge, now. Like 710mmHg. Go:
140mmHg
